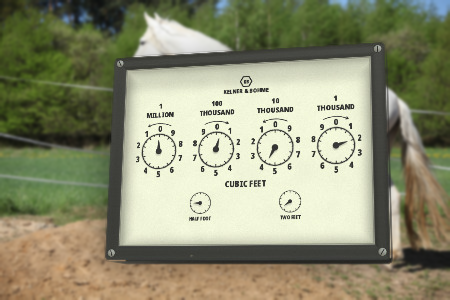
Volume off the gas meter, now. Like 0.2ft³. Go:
4200ft³
